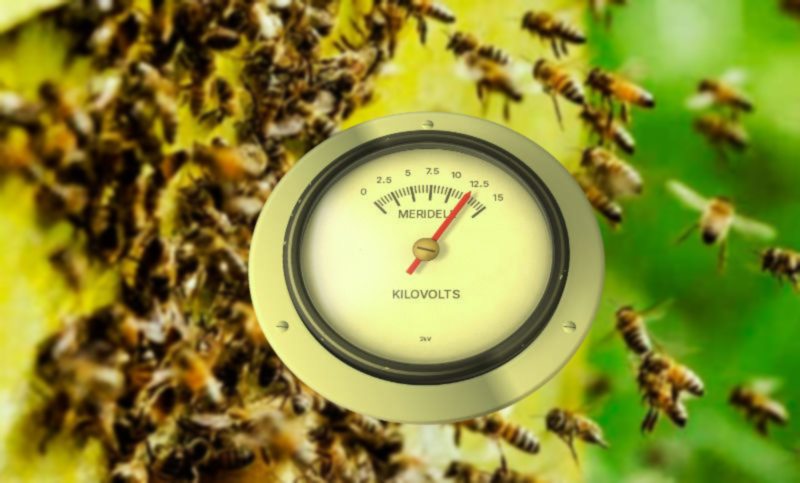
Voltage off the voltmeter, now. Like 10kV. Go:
12.5kV
